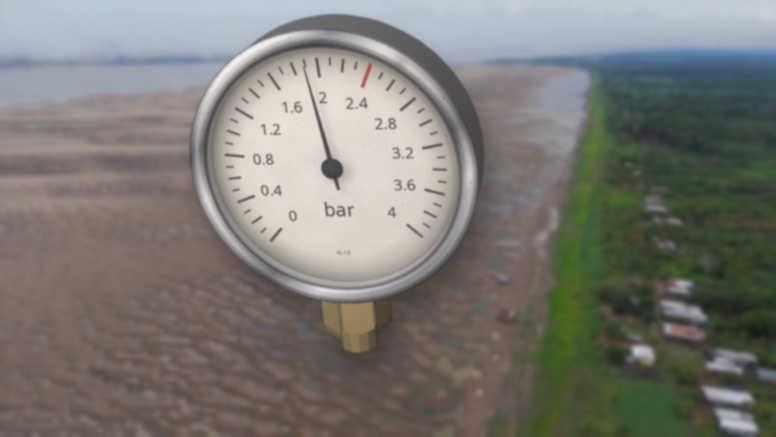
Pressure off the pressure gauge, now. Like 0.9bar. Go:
1.9bar
